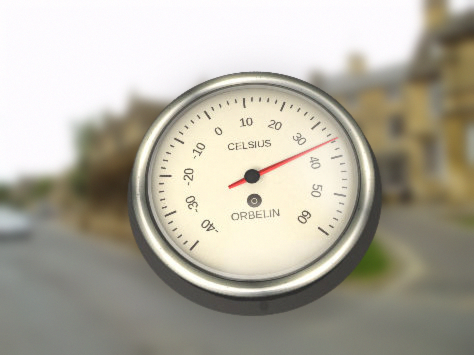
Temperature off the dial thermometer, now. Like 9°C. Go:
36°C
